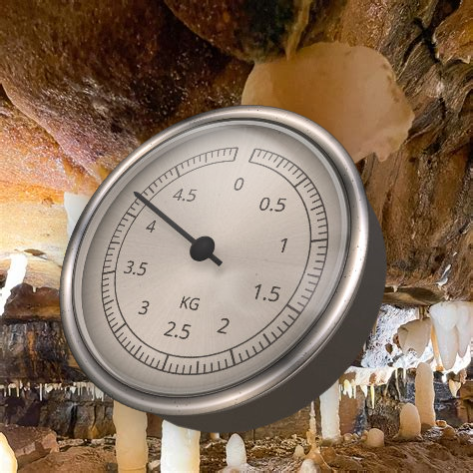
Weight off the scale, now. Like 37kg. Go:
4.15kg
